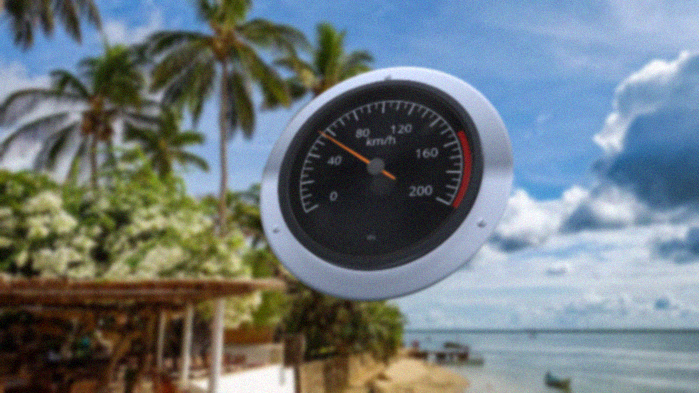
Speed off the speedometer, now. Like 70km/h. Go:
55km/h
